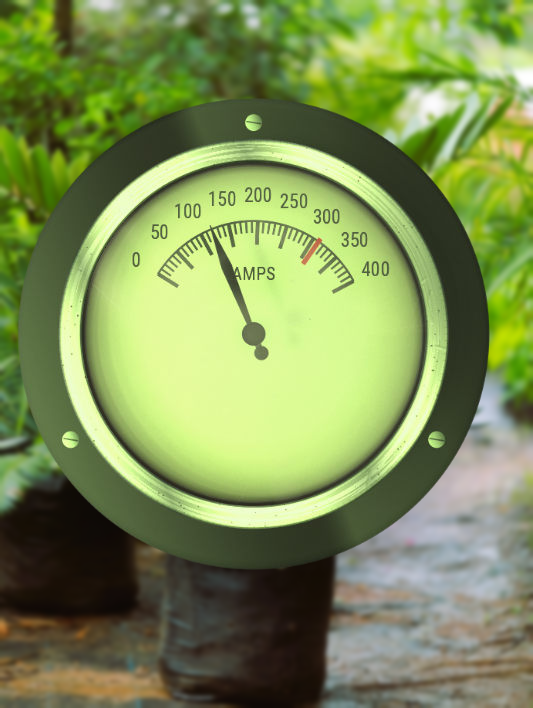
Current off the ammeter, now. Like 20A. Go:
120A
